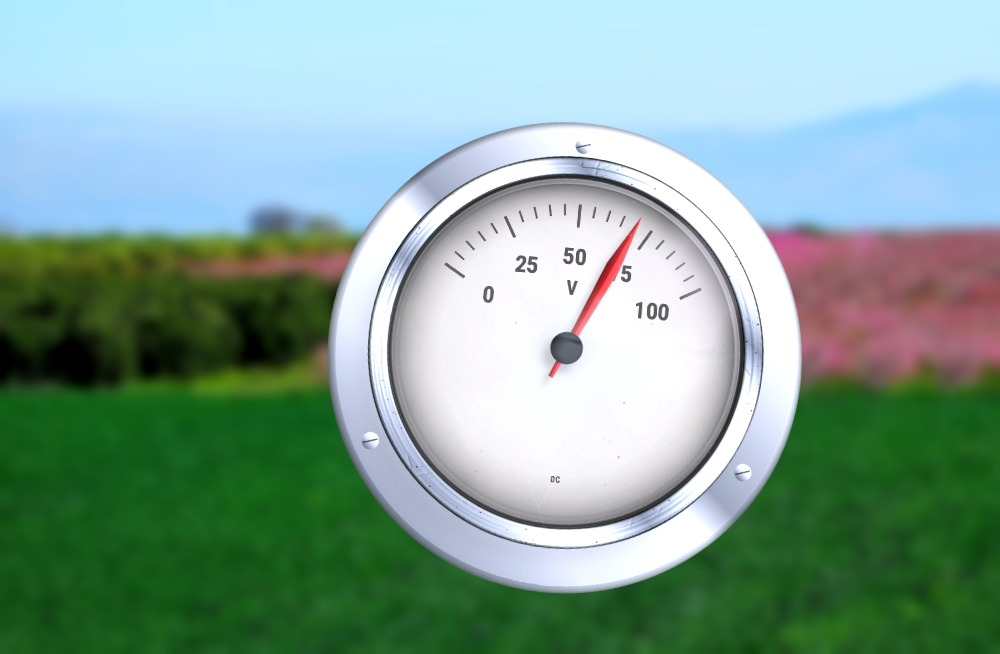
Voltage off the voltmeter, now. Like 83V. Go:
70V
